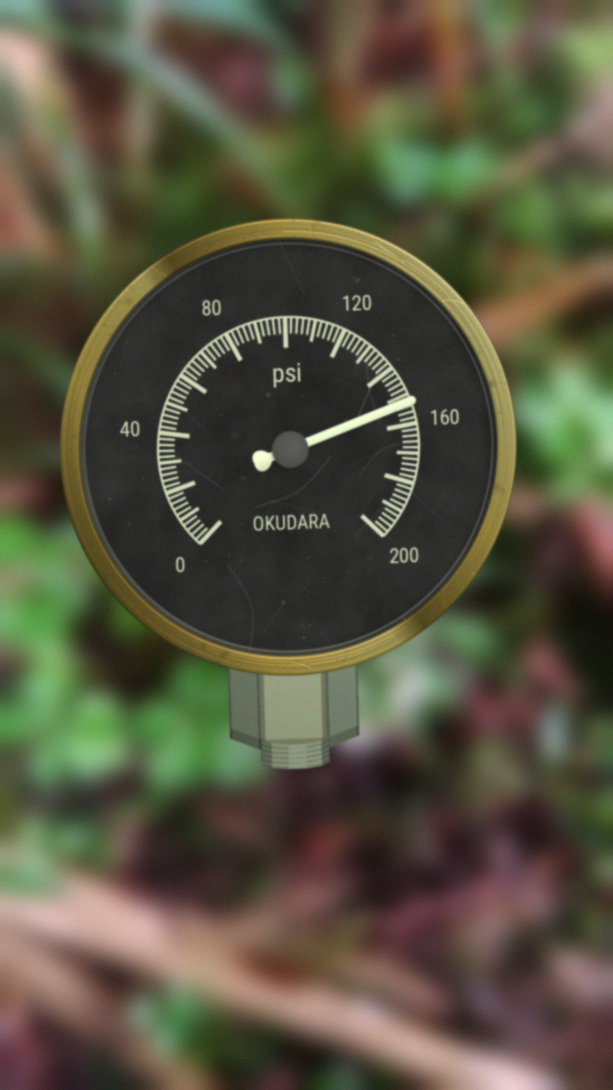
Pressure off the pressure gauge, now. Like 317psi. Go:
152psi
